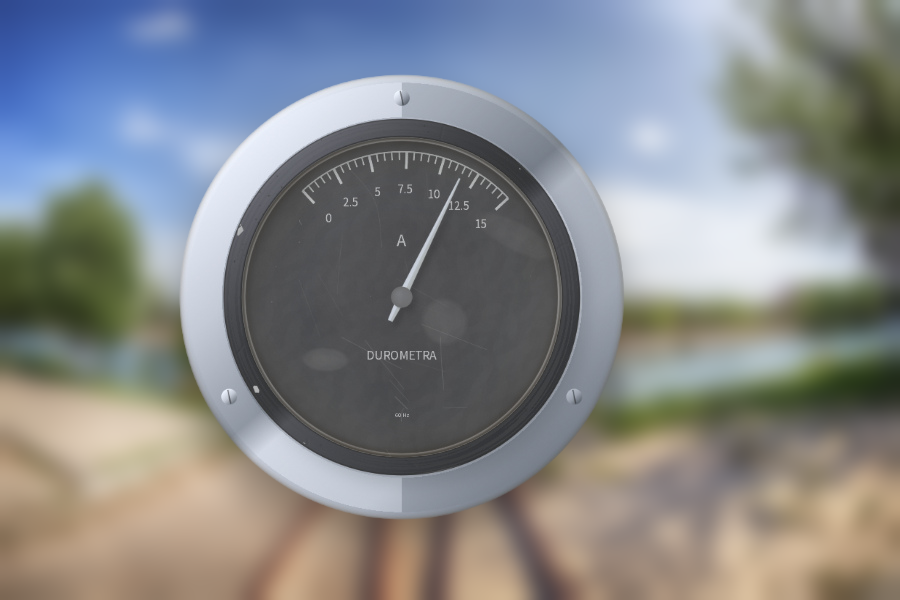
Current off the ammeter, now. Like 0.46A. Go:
11.5A
